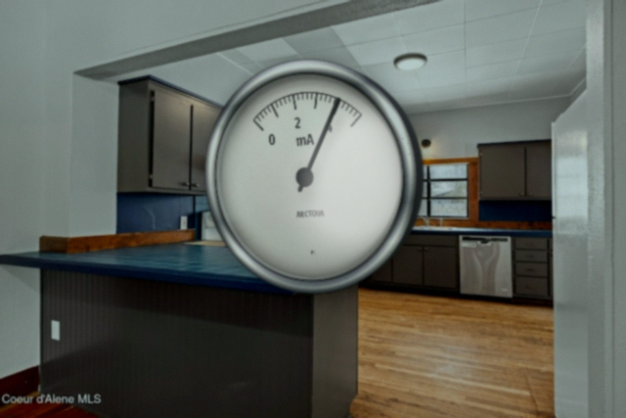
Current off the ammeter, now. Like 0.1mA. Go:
4mA
